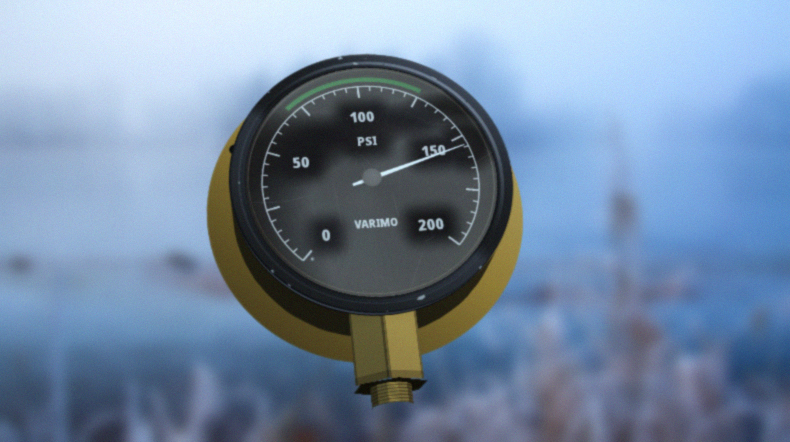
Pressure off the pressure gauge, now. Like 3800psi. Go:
155psi
